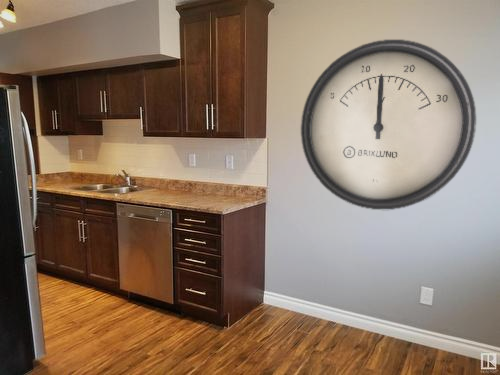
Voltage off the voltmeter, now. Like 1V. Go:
14V
